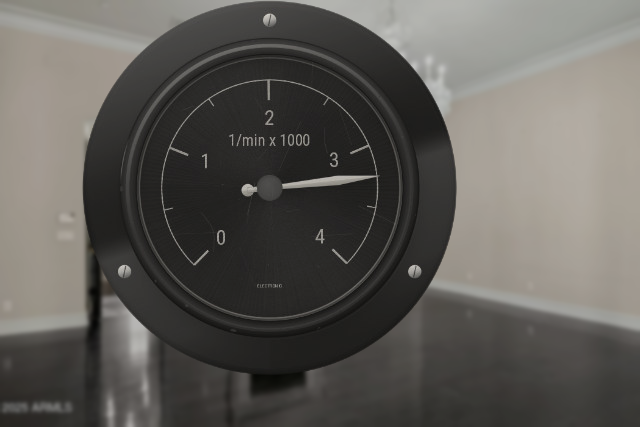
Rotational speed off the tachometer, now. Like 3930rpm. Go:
3250rpm
